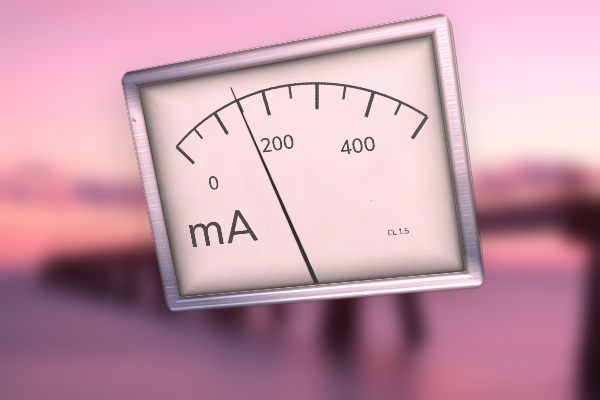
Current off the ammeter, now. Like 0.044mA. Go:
150mA
